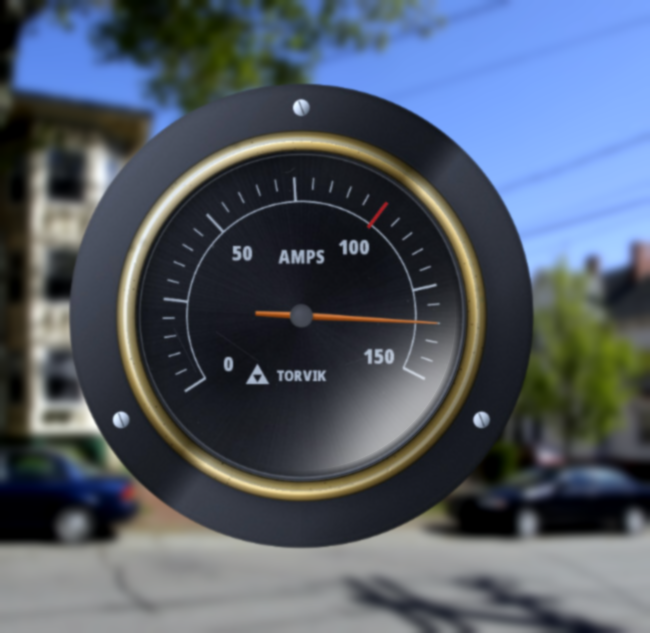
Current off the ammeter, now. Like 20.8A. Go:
135A
